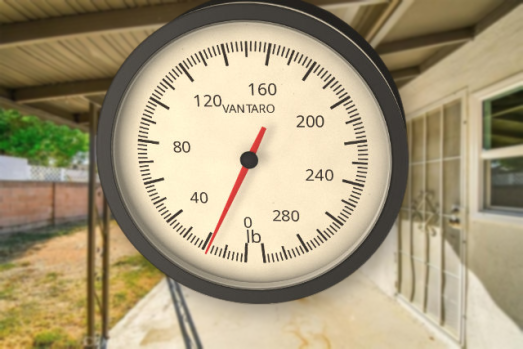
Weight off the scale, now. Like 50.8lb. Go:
18lb
